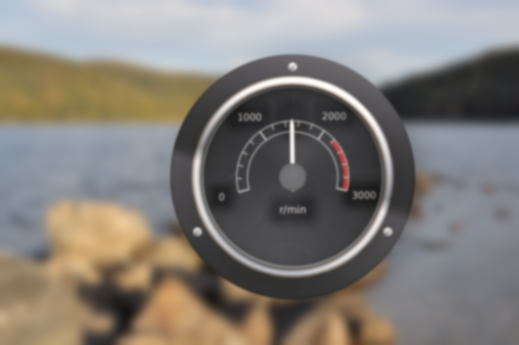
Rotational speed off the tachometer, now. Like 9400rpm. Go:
1500rpm
